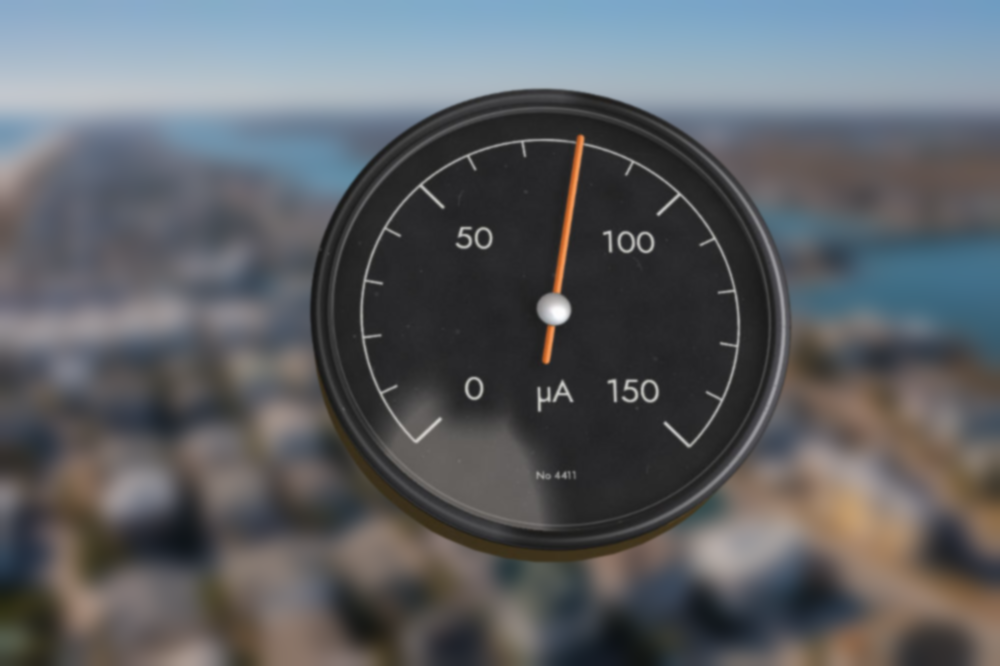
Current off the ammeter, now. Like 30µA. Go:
80µA
